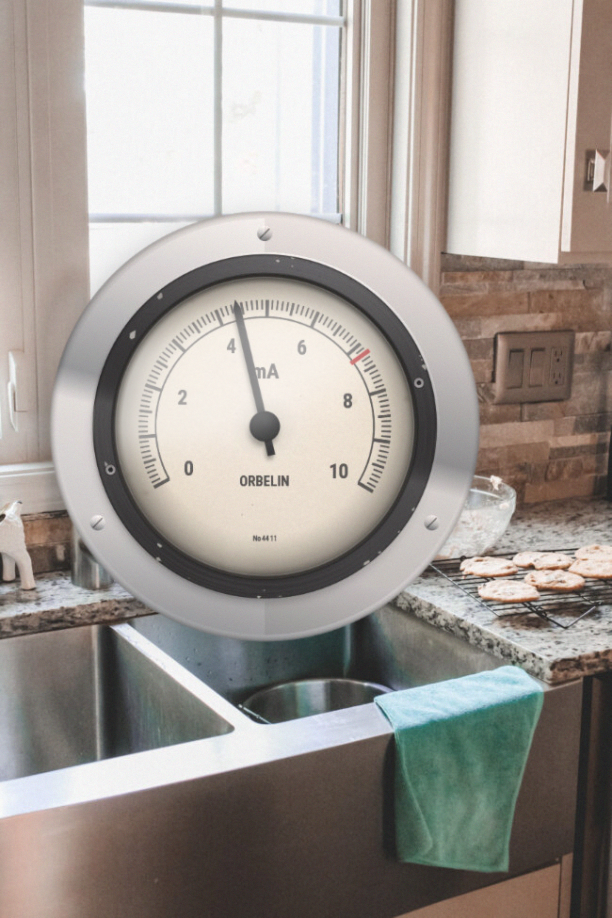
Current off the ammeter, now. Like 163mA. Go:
4.4mA
